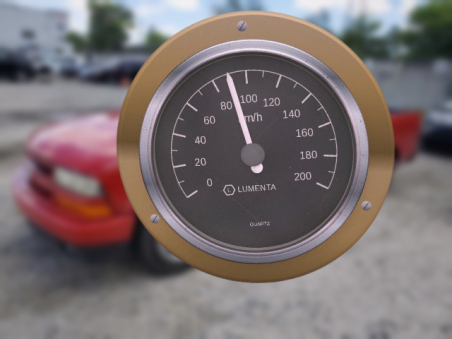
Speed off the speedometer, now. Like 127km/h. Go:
90km/h
